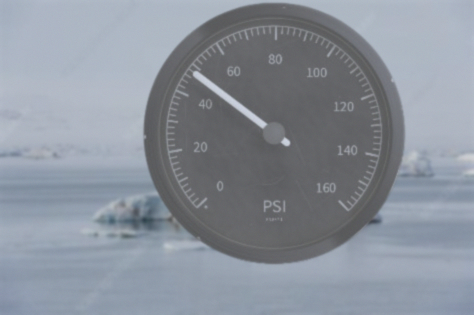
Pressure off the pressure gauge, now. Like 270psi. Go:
48psi
